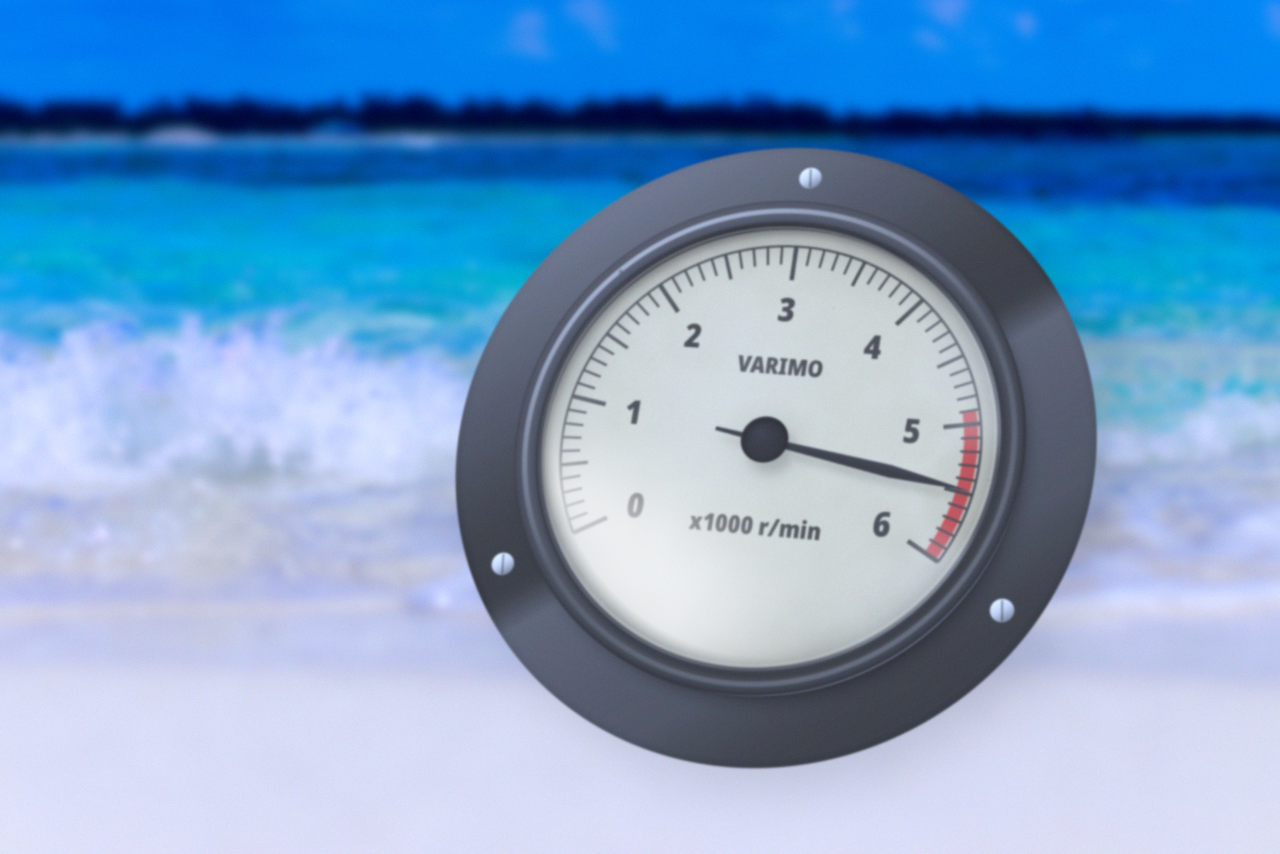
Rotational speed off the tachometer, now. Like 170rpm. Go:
5500rpm
